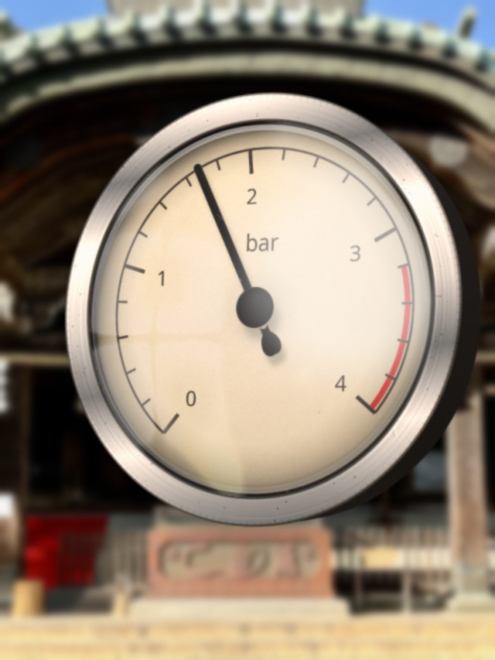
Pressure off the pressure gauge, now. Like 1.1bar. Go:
1.7bar
